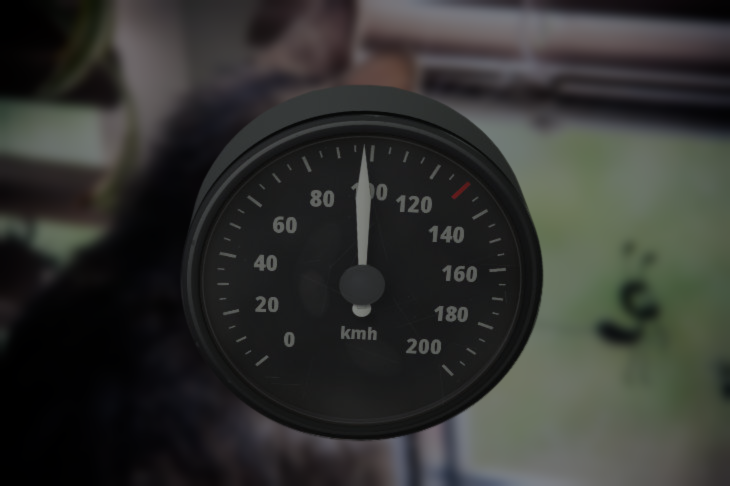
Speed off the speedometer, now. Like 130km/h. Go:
97.5km/h
